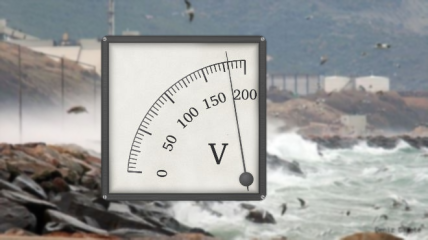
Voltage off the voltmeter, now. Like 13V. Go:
180V
